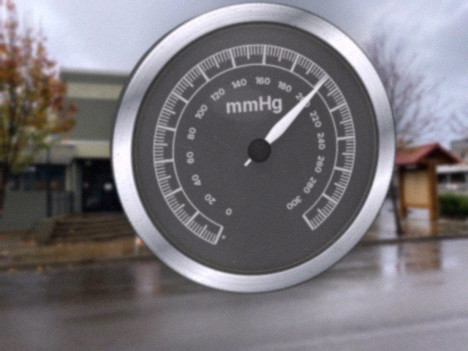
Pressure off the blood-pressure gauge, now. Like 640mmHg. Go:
200mmHg
